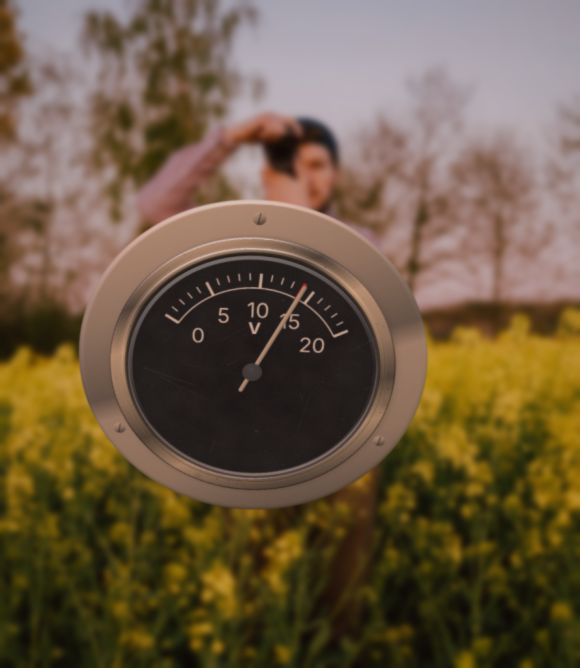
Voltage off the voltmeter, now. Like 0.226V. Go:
14V
